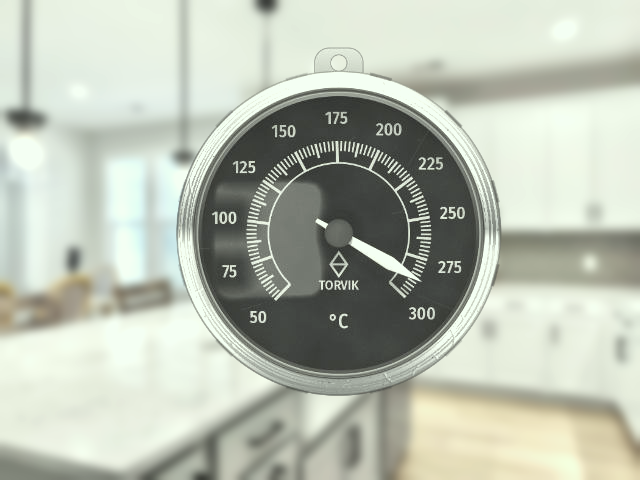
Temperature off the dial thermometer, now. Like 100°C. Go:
287.5°C
